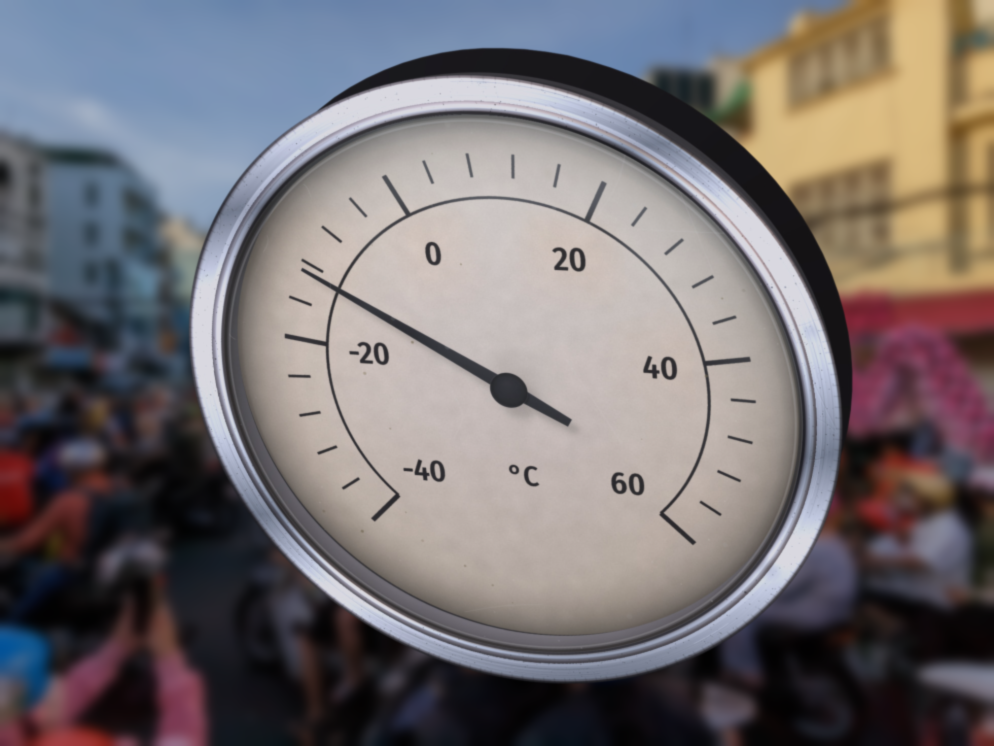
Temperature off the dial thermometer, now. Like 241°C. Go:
-12°C
